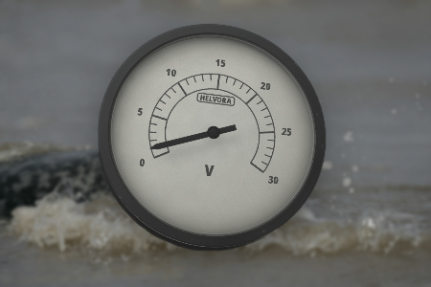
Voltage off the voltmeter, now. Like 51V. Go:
1V
